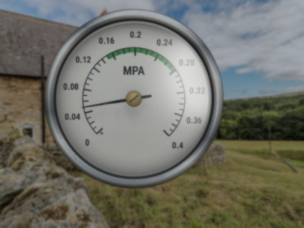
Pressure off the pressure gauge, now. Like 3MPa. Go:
0.05MPa
